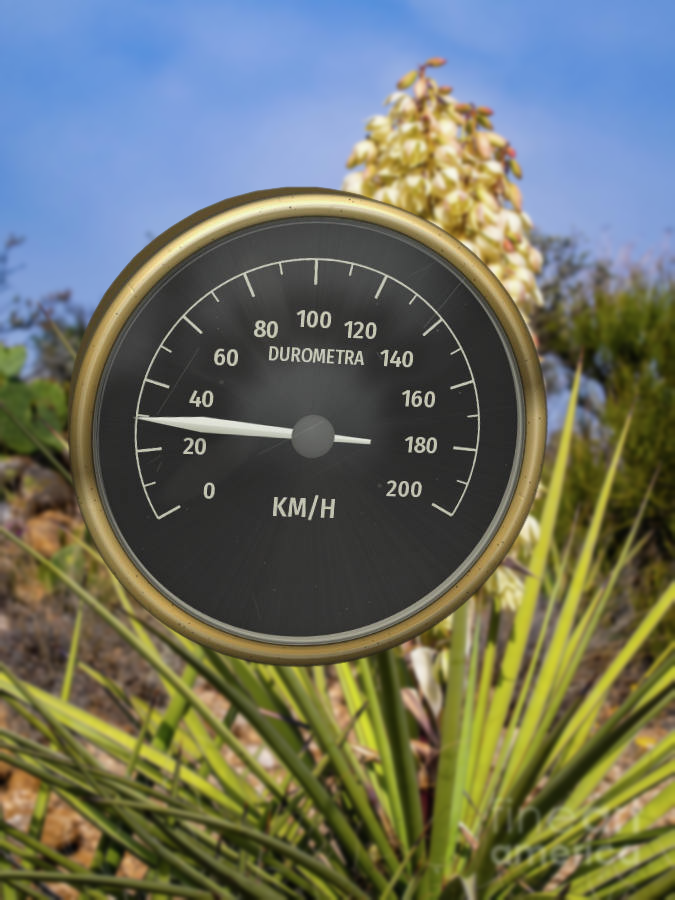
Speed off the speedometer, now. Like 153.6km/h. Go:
30km/h
